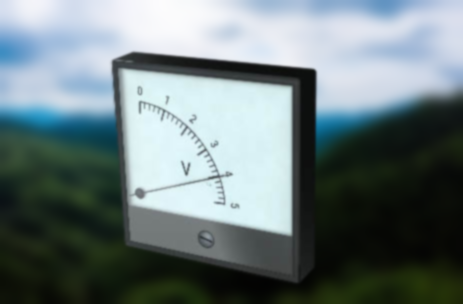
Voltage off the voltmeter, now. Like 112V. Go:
4V
